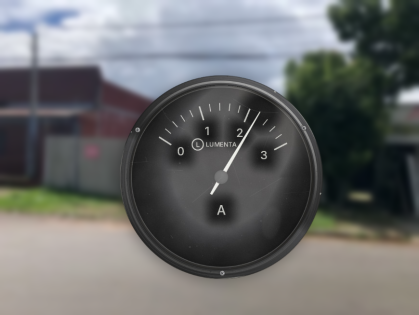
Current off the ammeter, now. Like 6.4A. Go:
2.2A
